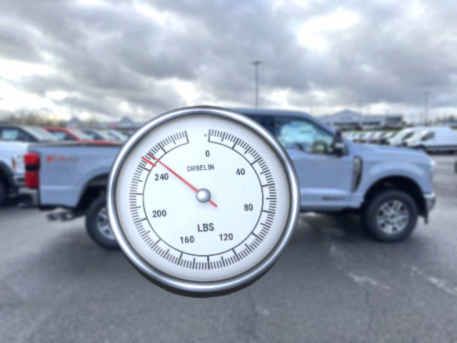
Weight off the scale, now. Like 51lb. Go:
250lb
